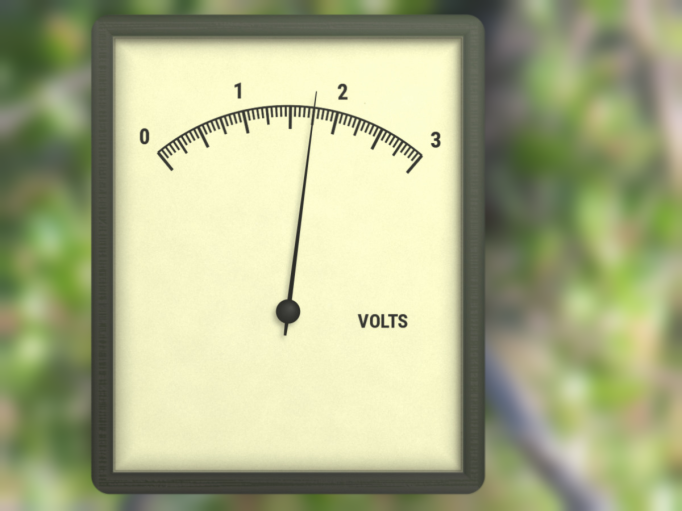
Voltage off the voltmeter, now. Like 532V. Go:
1.75V
